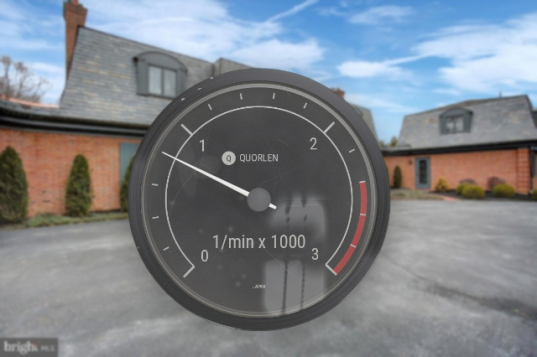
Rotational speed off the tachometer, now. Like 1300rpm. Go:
800rpm
